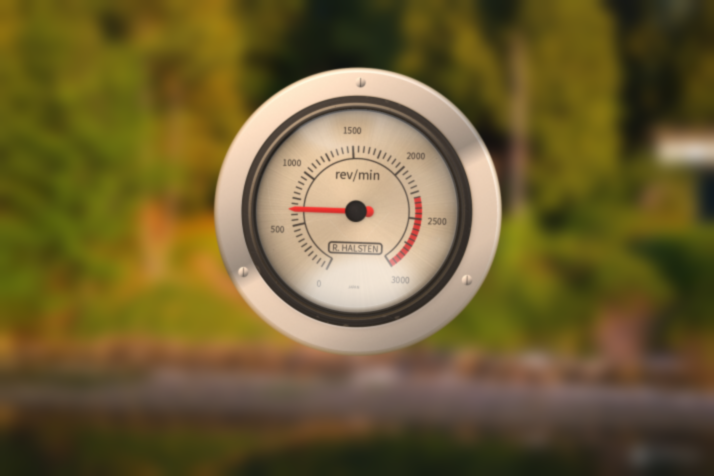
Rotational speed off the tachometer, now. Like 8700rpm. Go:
650rpm
